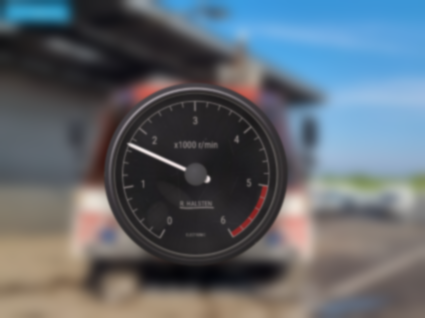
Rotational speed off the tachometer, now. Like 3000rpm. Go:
1700rpm
